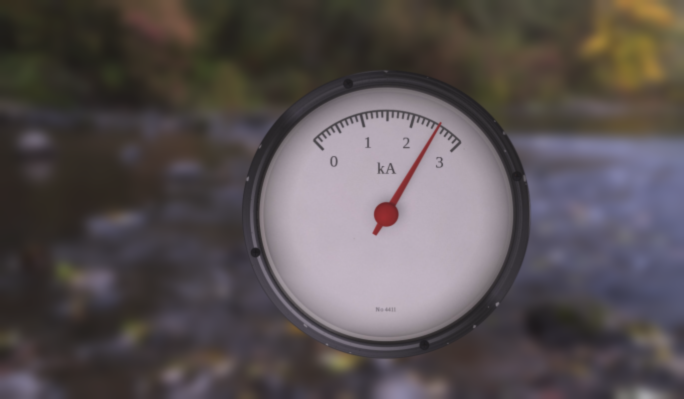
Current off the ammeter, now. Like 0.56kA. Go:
2.5kA
